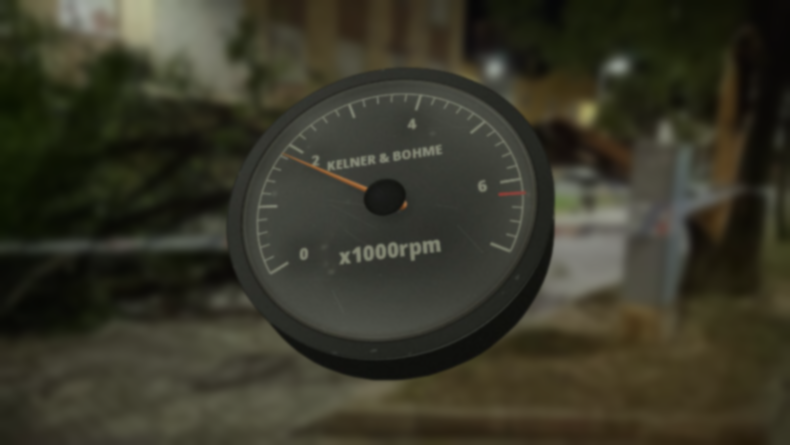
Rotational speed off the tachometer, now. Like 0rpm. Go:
1800rpm
